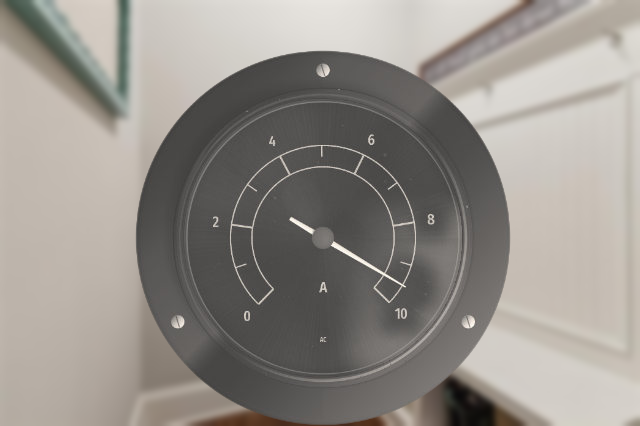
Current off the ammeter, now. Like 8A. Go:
9.5A
